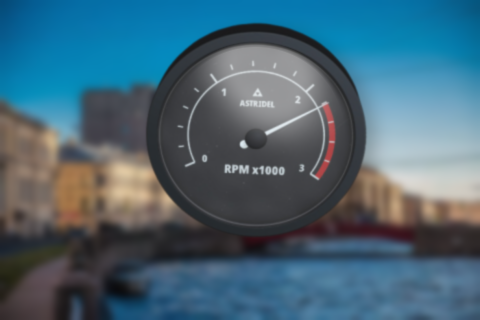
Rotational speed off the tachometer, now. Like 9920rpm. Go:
2200rpm
